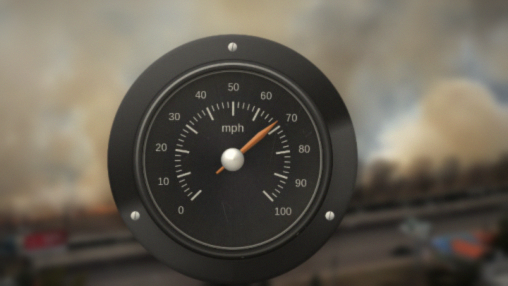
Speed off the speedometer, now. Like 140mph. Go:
68mph
